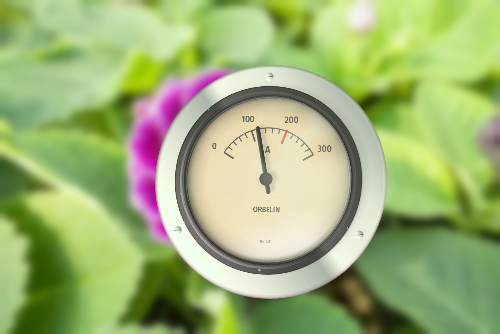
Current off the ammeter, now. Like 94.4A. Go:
120A
